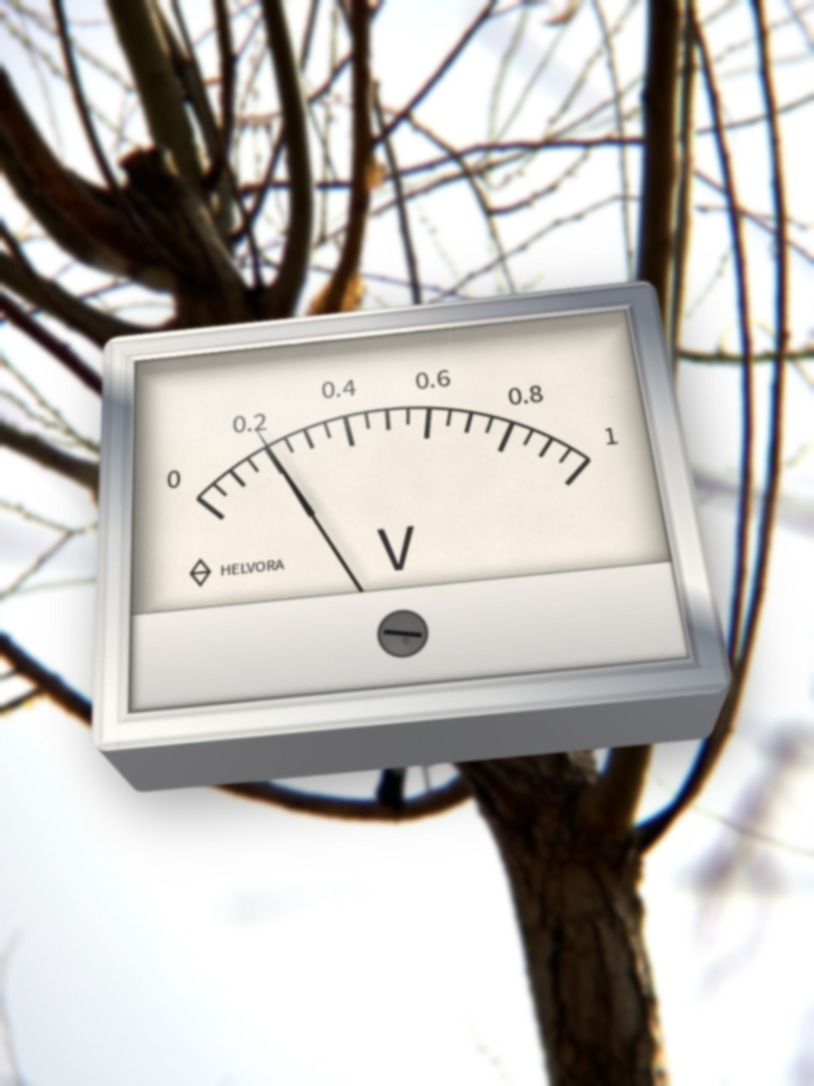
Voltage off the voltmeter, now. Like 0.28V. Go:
0.2V
